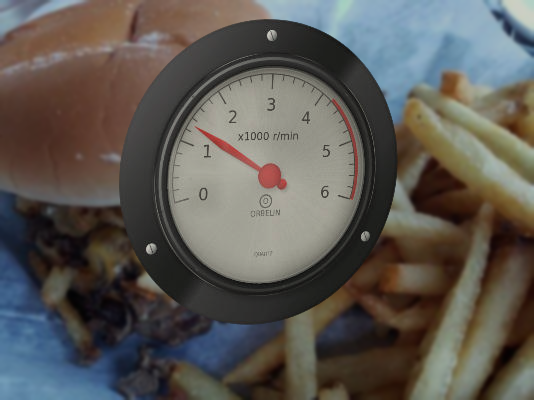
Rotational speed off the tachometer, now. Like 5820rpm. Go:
1300rpm
